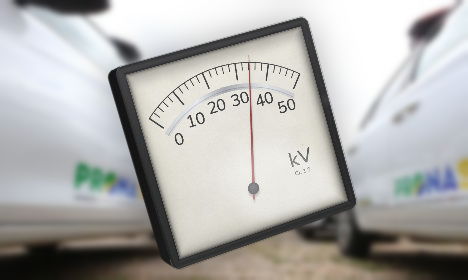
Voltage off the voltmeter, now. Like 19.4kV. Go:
34kV
